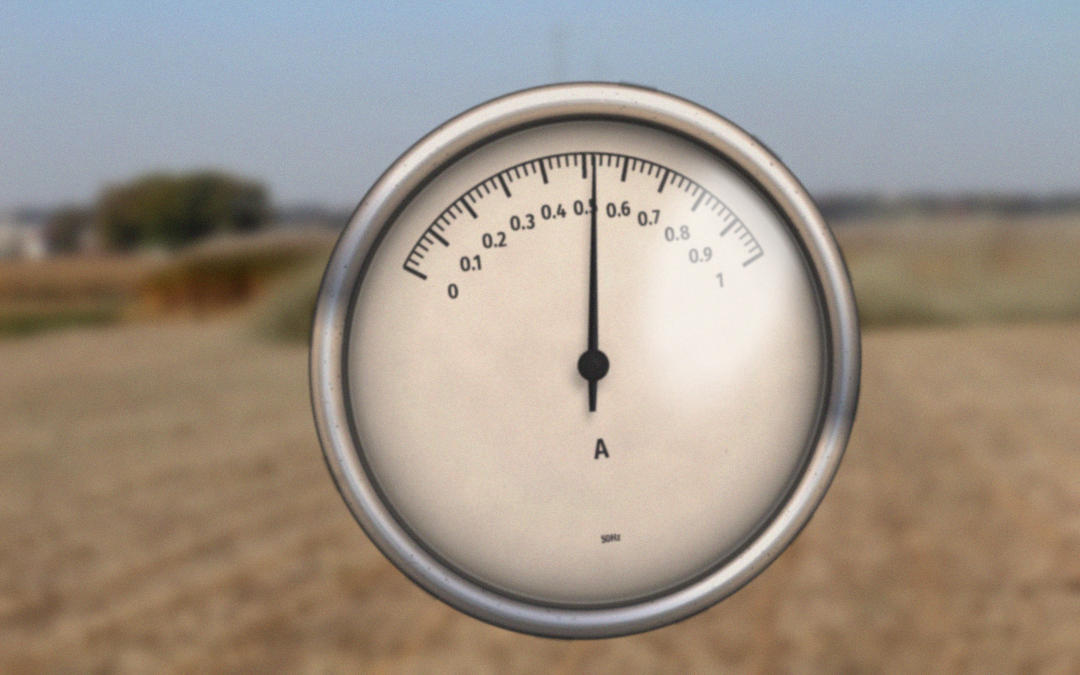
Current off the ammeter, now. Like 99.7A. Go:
0.52A
